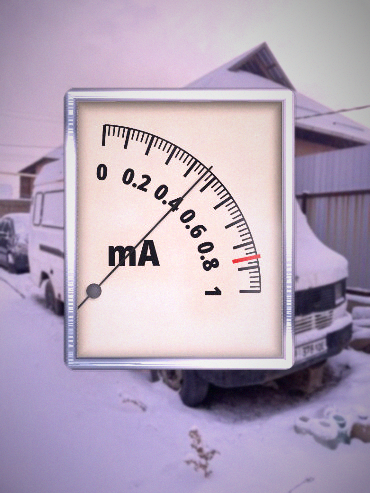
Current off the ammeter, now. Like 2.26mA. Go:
0.46mA
